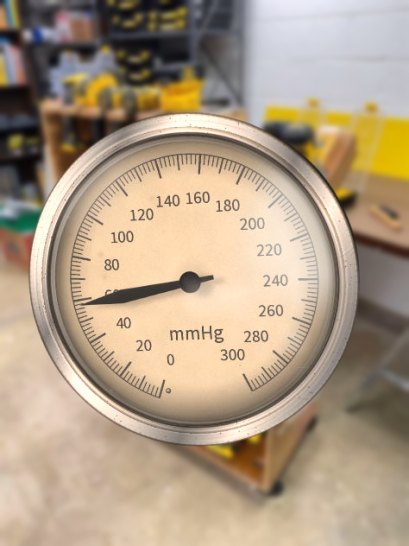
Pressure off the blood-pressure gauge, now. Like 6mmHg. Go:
58mmHg
